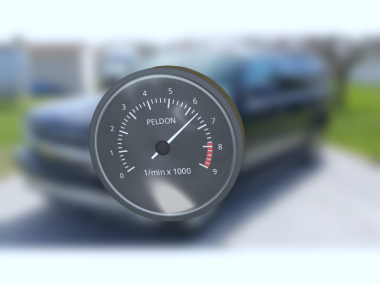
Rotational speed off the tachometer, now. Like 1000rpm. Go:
6400rpm
